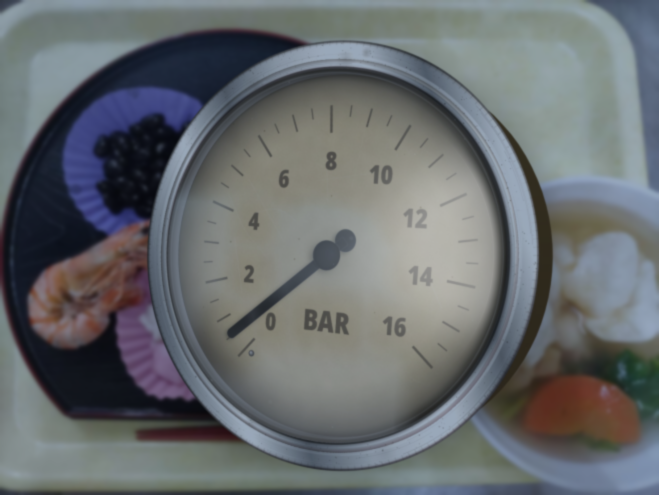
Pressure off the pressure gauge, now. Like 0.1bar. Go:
0.5bar
